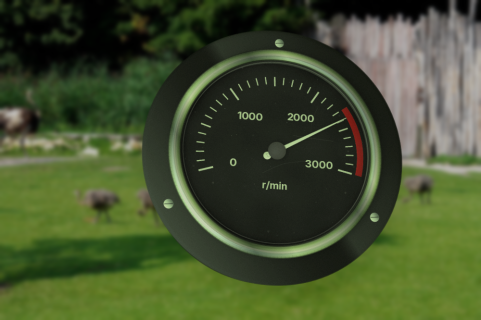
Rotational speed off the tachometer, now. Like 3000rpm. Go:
2400rpm
